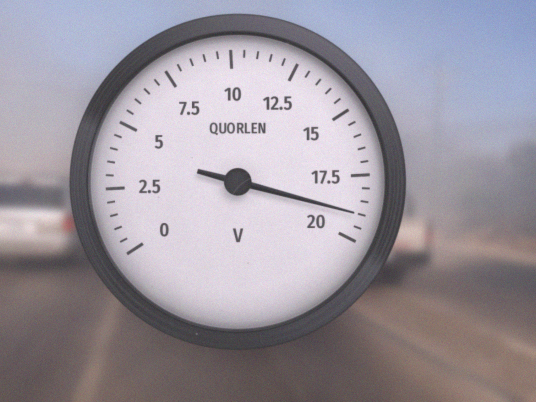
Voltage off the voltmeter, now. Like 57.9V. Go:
19V
